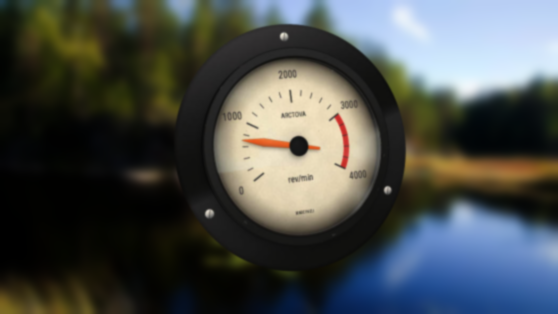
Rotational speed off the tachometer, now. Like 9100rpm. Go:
700rpm
